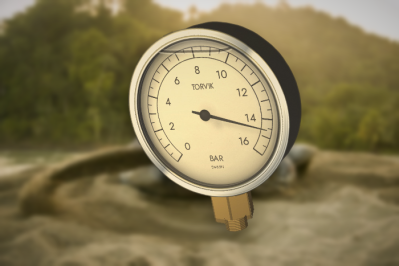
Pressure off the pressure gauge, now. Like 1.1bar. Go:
14.5bar
